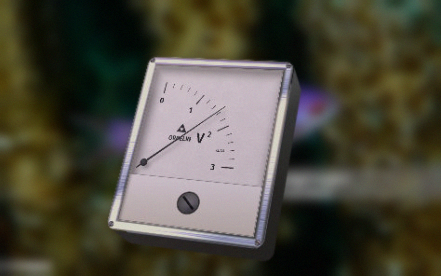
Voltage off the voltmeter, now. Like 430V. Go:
1.6V
